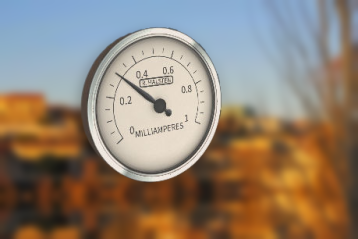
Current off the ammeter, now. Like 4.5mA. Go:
0.3mA
